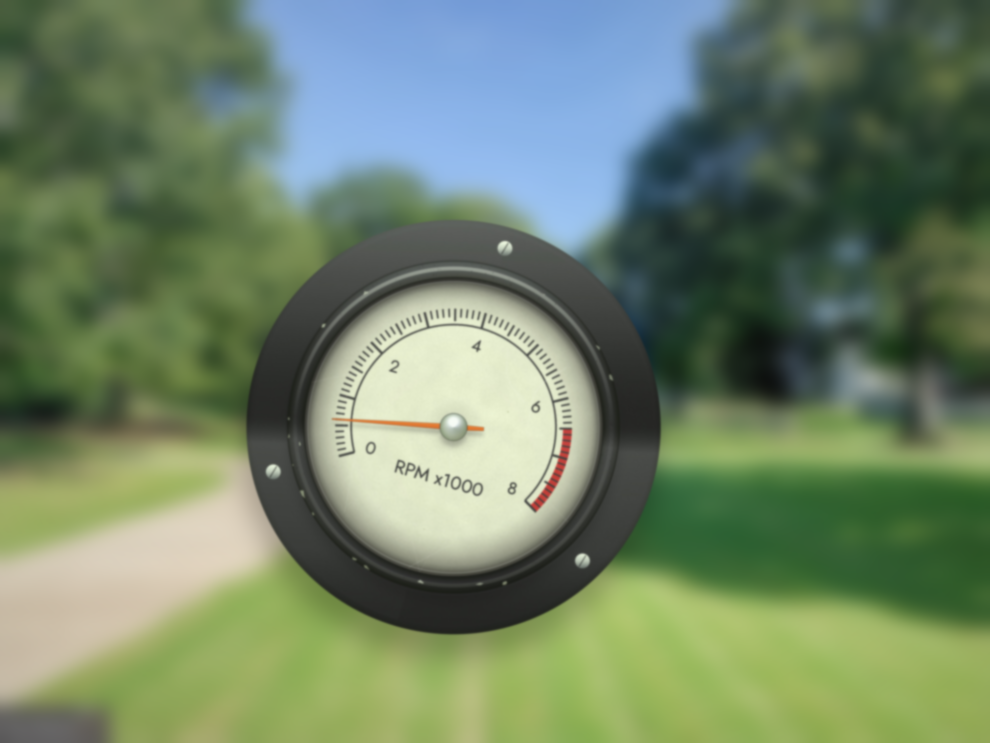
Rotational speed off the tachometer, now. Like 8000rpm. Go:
600rpm
